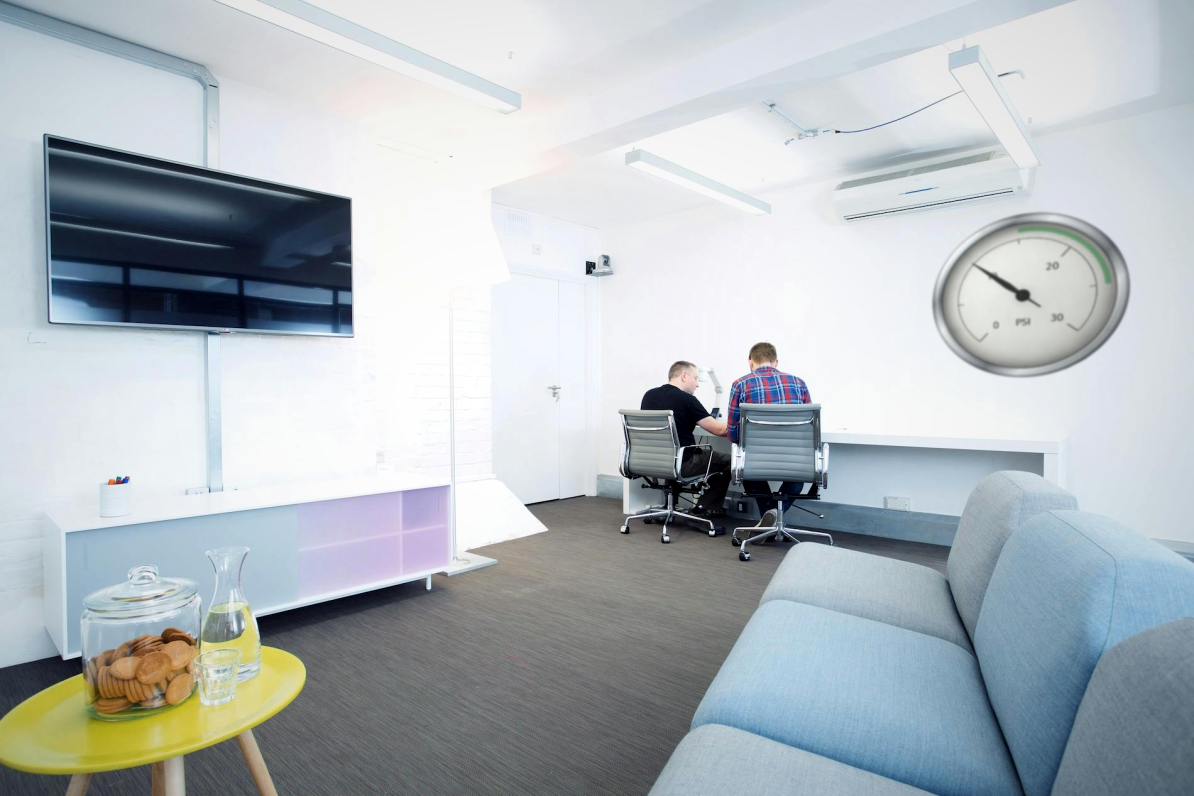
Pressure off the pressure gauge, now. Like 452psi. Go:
10psi
